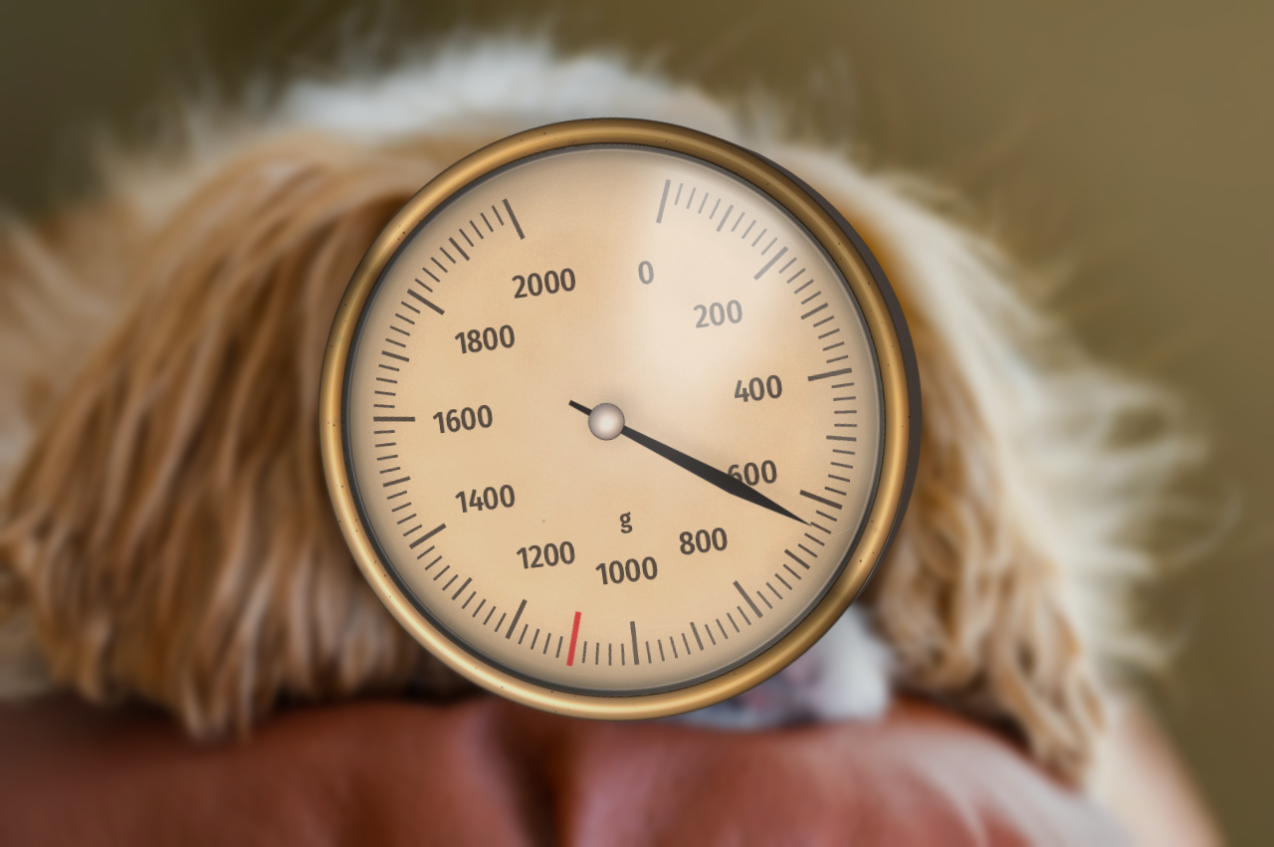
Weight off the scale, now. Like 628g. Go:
640g
